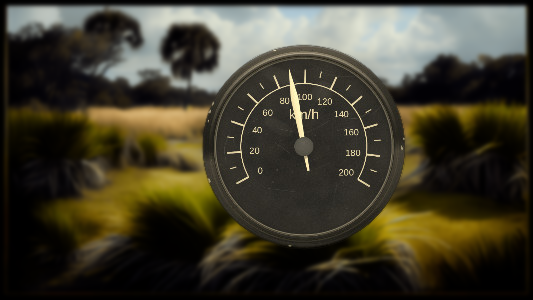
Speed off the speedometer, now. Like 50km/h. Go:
90km/h
